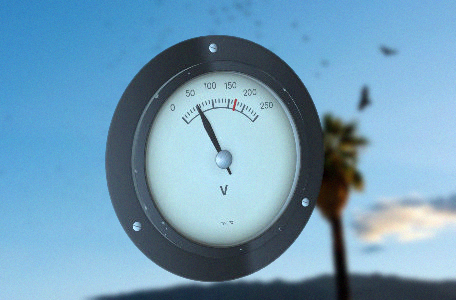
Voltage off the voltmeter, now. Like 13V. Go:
50V
